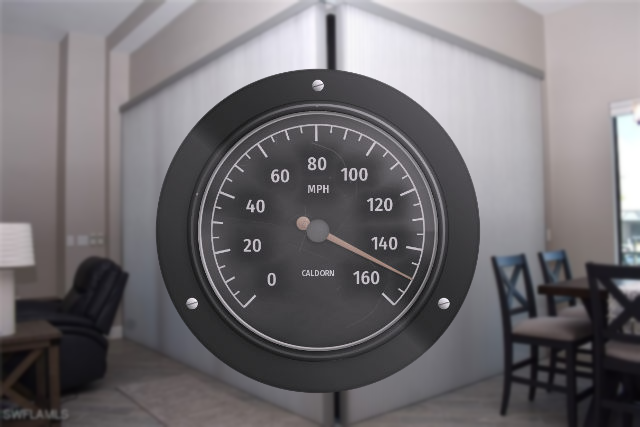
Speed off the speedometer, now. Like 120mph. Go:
150mph
